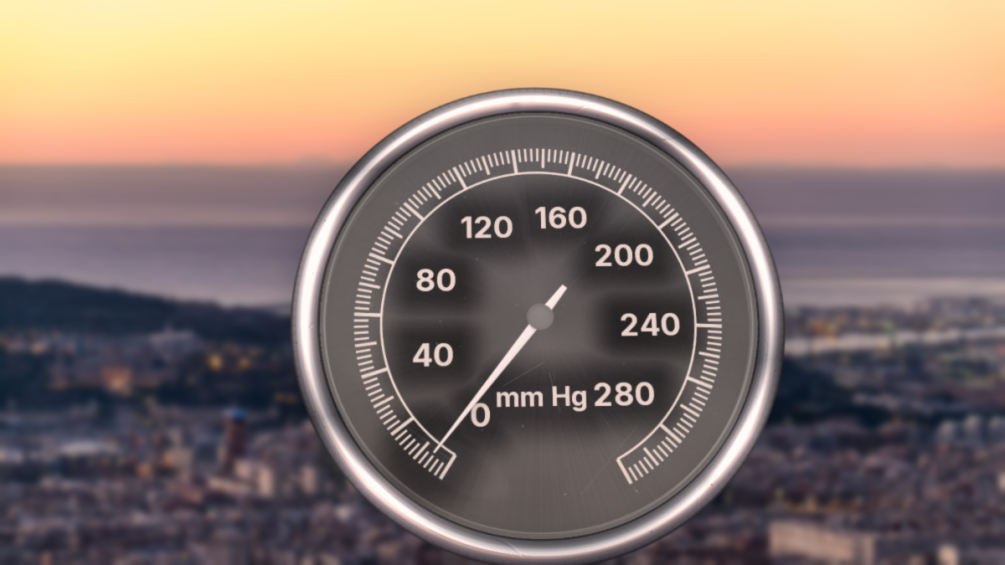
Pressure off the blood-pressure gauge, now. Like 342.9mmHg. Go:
6mmHg
